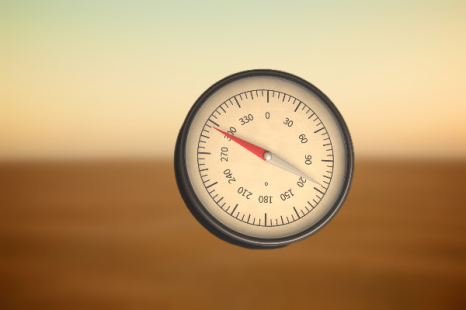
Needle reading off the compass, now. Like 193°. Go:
295°
